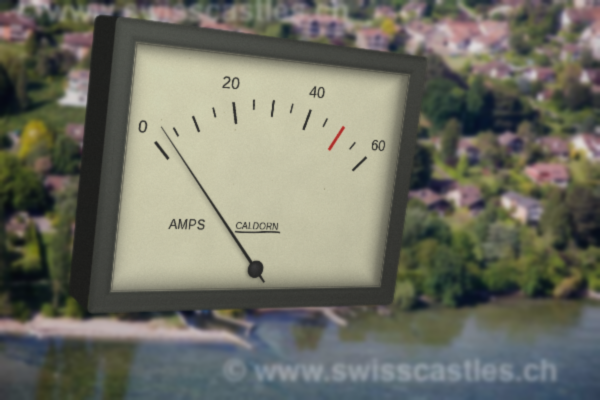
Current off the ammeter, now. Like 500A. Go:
2.5A
